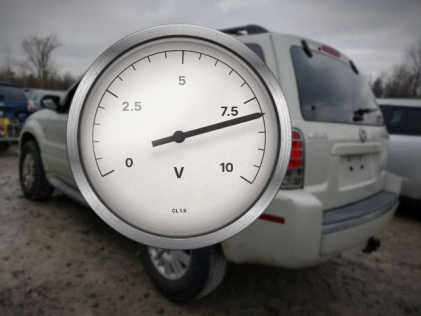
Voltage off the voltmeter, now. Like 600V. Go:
8V
